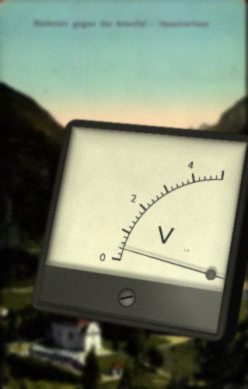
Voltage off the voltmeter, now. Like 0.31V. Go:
0.4V
